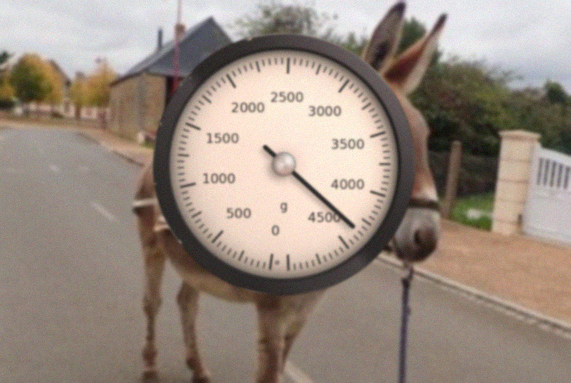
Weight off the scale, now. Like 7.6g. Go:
4350g
